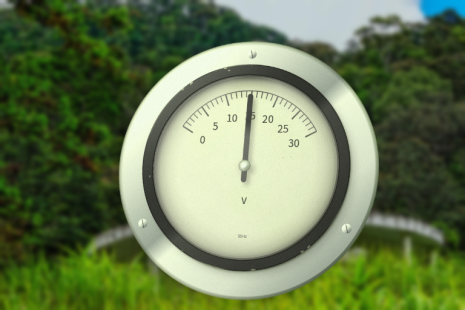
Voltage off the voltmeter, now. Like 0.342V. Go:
15V
